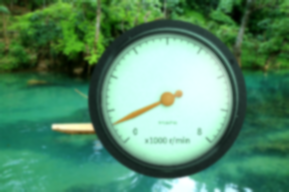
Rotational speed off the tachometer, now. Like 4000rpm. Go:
600rpm
